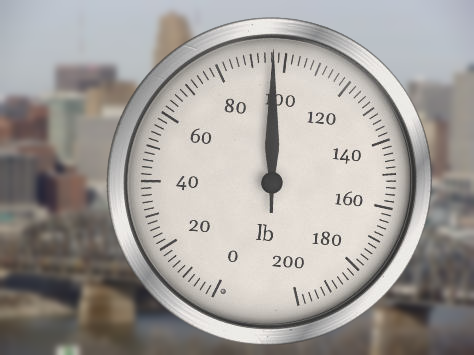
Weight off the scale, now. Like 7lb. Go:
96lb
